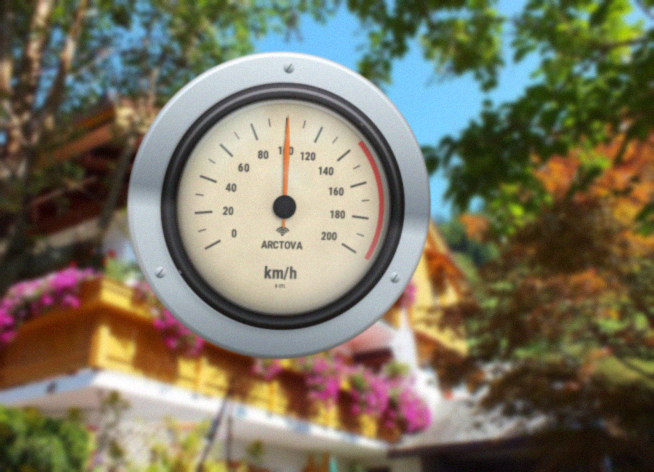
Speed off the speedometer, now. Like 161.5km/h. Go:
100km/h
